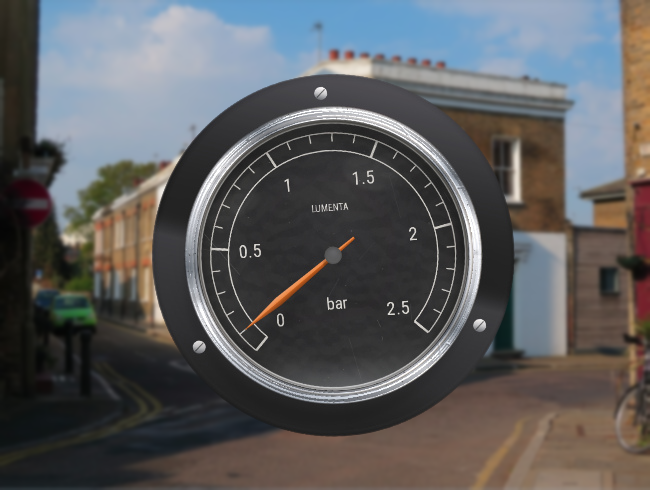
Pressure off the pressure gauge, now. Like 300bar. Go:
0.1bar
